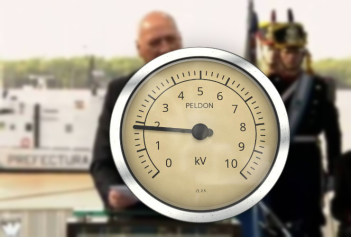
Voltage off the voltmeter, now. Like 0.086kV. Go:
1.8kV
